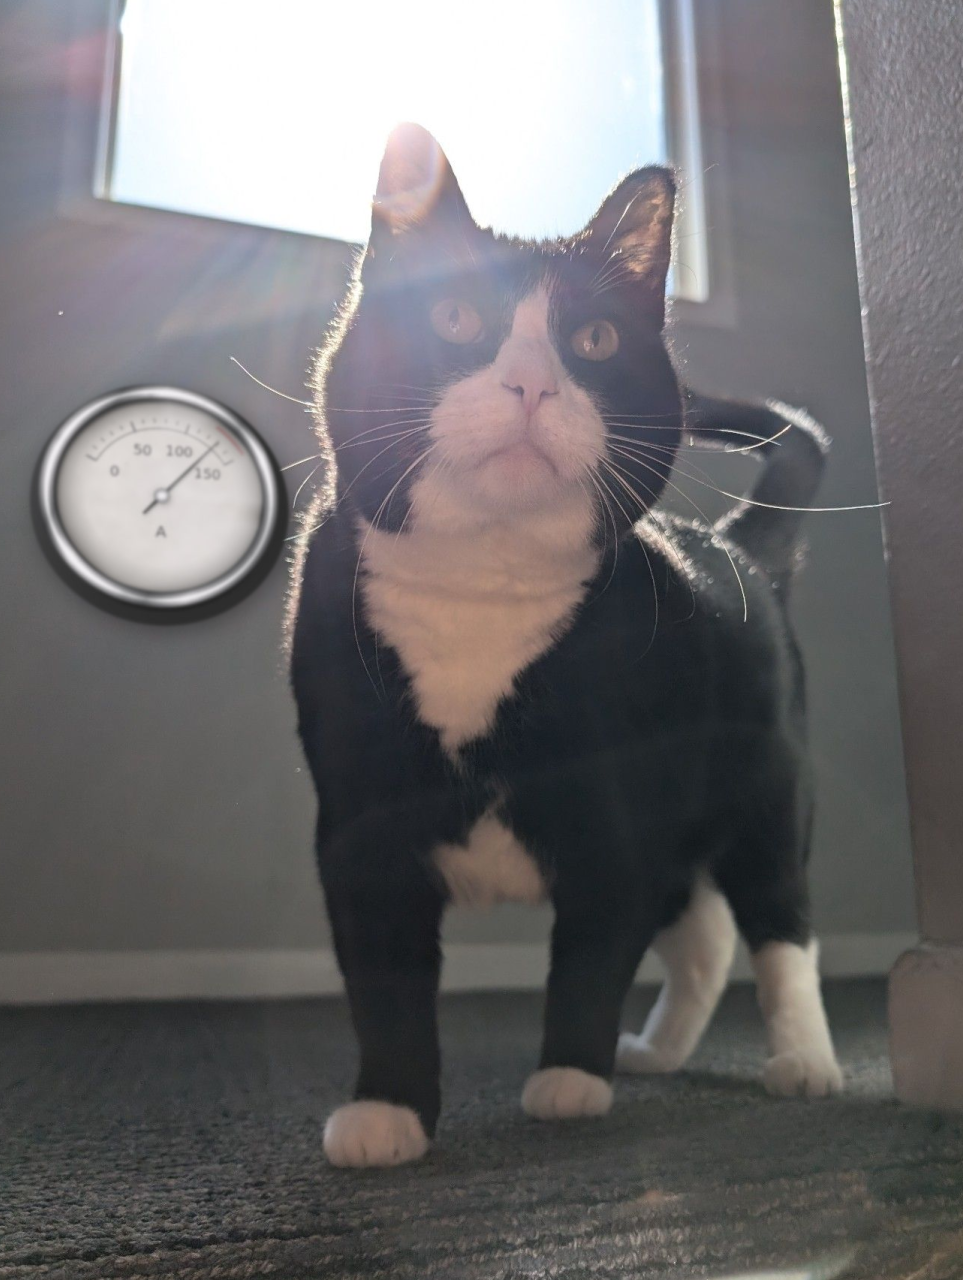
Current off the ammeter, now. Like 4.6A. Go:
130A
